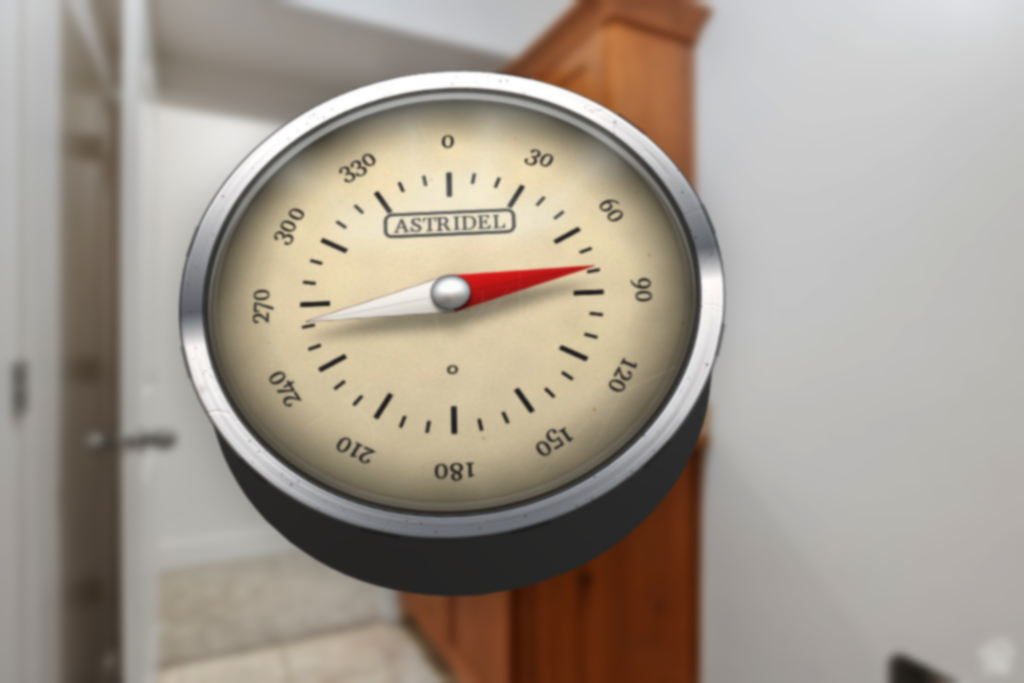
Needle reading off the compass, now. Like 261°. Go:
80°
